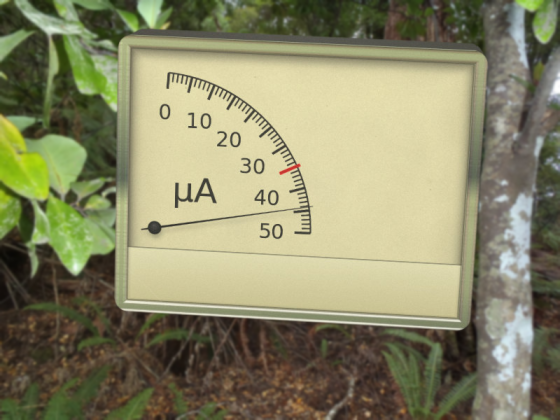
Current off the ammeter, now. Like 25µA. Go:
44µA
